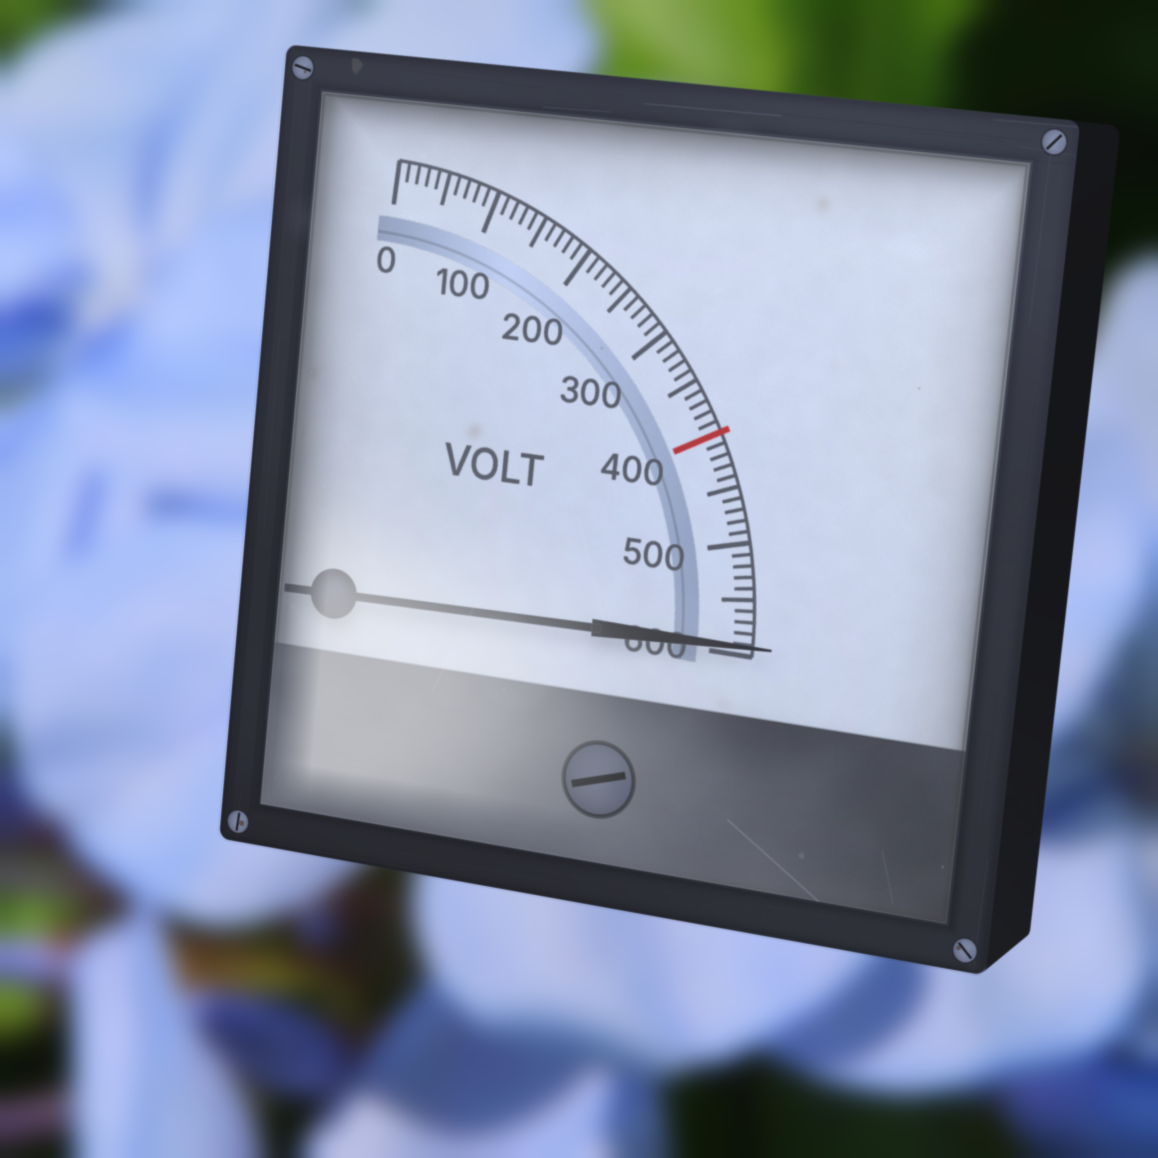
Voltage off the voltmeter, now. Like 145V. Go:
590V
